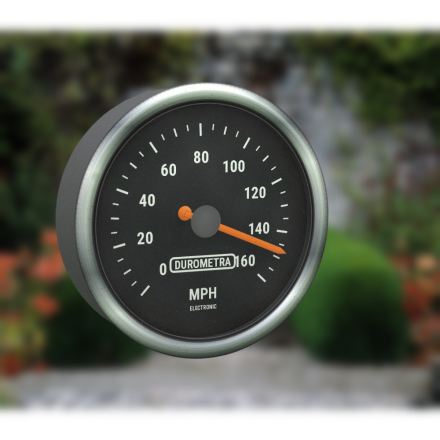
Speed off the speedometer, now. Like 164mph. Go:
147.5mph
